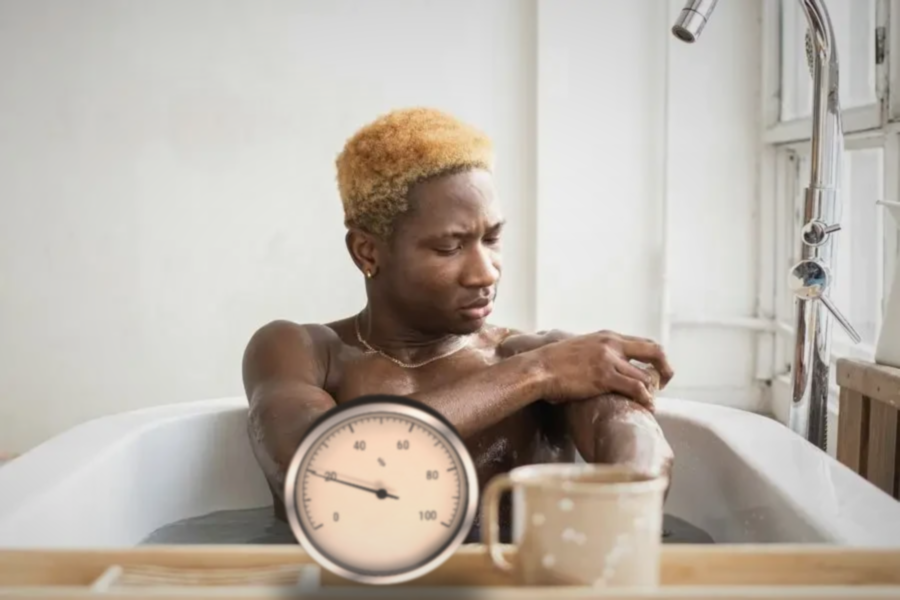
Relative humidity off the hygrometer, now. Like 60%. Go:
20%
